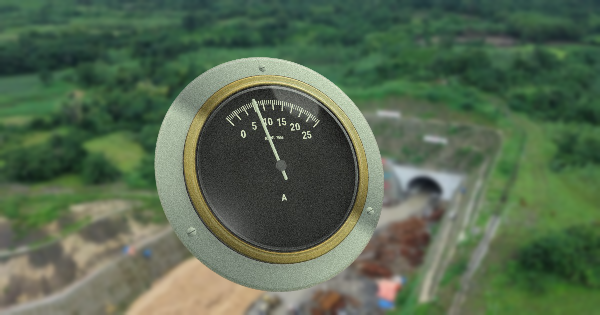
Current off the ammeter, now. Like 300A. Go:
7.5A
